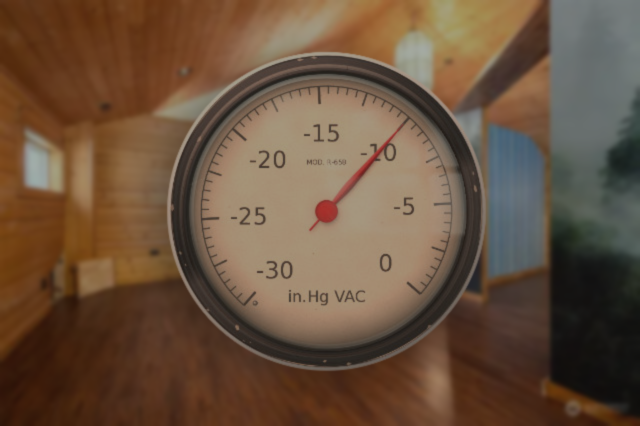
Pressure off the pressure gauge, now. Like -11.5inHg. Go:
-10inHg
